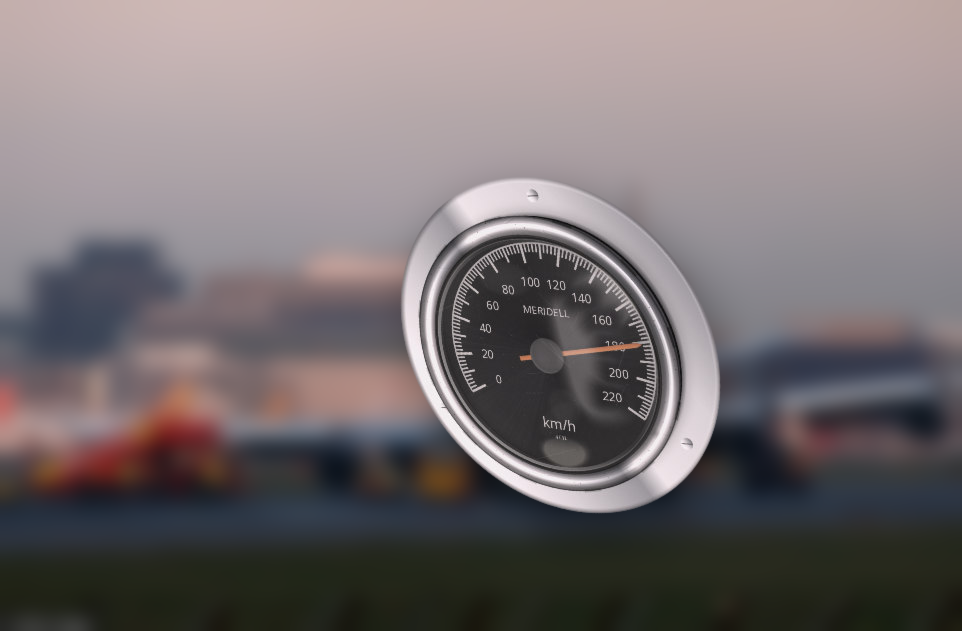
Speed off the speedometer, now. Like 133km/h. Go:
180km/h
